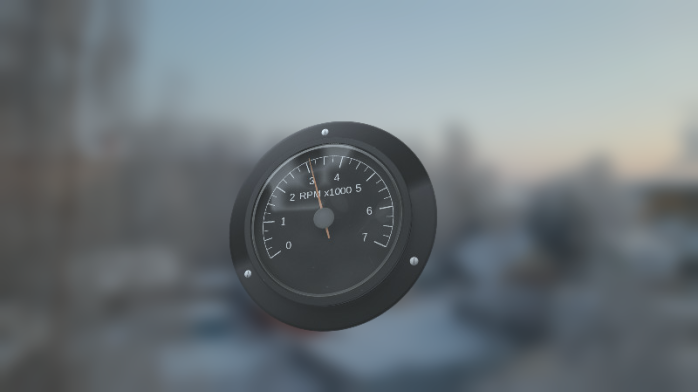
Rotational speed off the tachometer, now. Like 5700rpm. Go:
3125rpm
